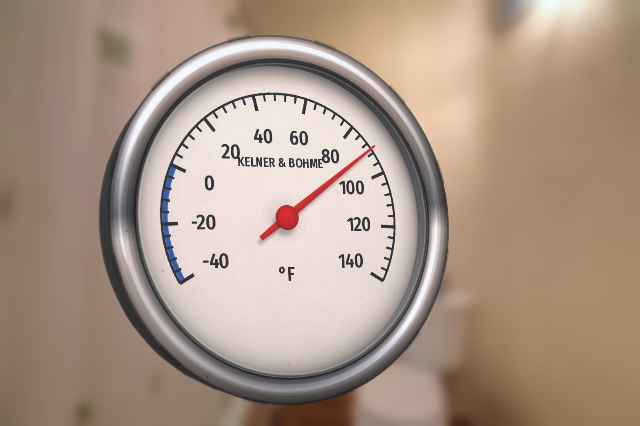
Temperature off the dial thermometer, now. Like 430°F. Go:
90°F
